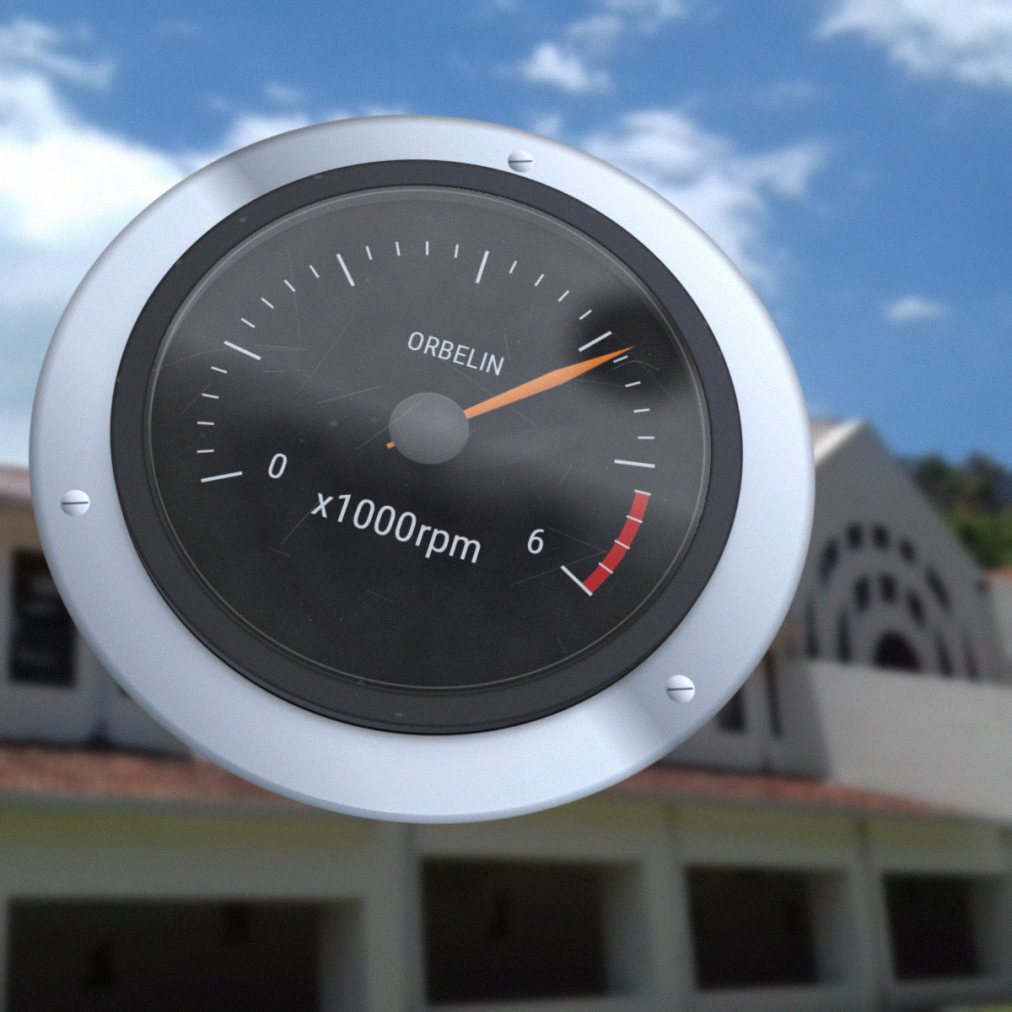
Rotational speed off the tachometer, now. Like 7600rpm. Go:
4200rpm
